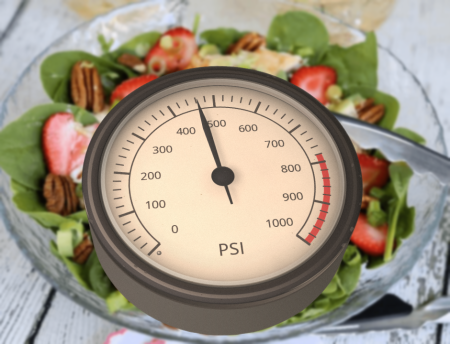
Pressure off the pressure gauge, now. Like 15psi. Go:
460psi
